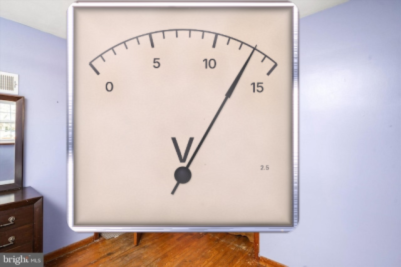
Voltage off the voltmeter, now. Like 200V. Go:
13V
